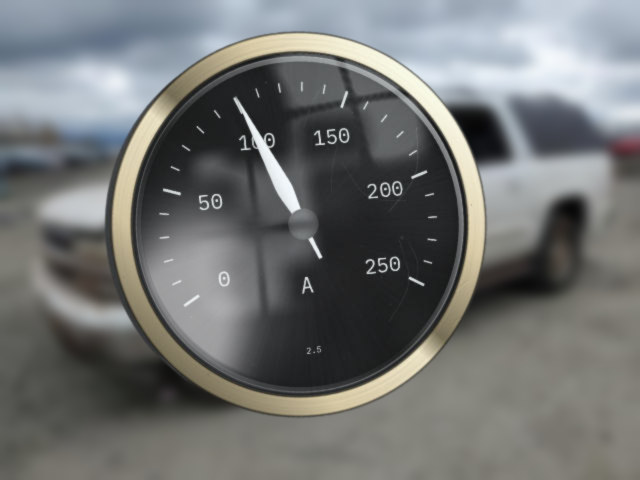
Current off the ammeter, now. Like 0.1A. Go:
100A
